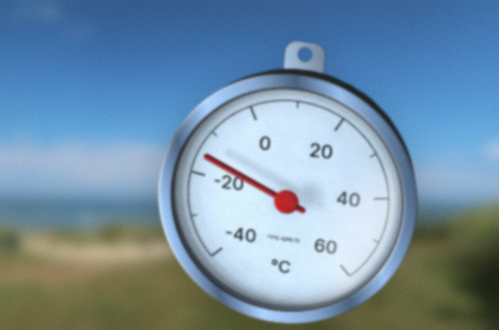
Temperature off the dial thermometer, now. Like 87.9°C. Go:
-15°C
